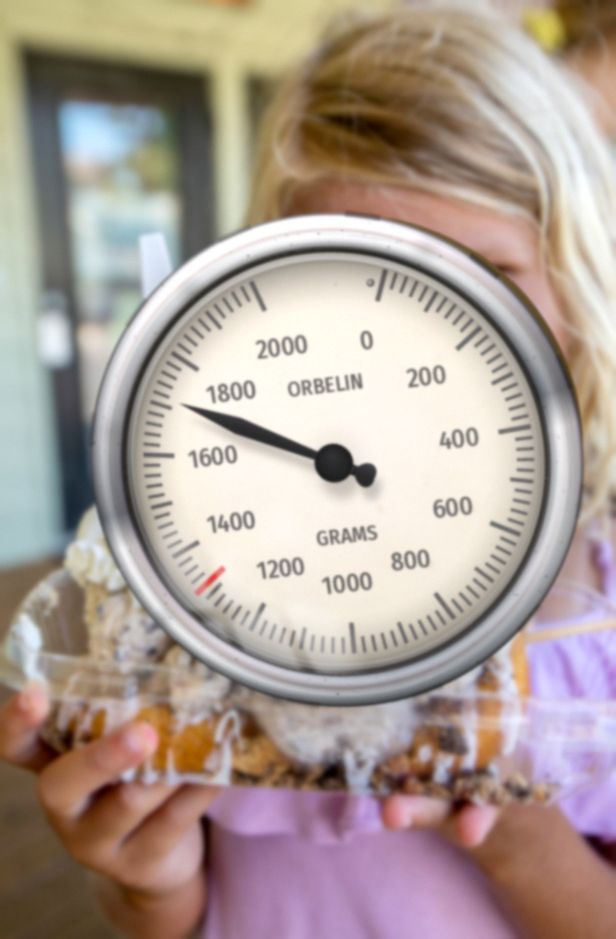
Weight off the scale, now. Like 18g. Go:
1720g
